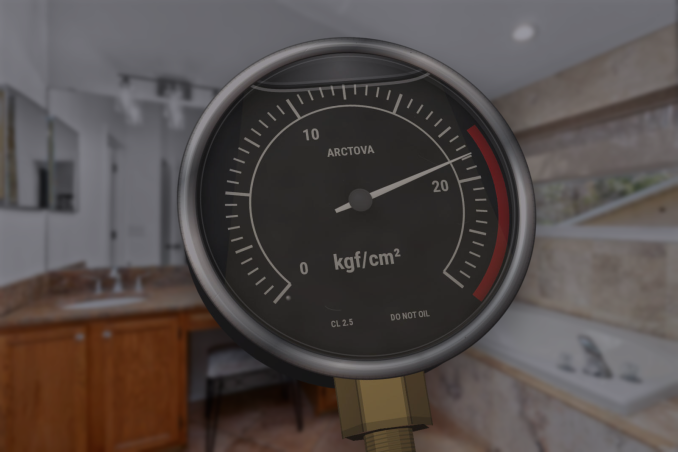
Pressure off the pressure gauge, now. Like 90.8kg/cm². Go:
19kg/cm²
